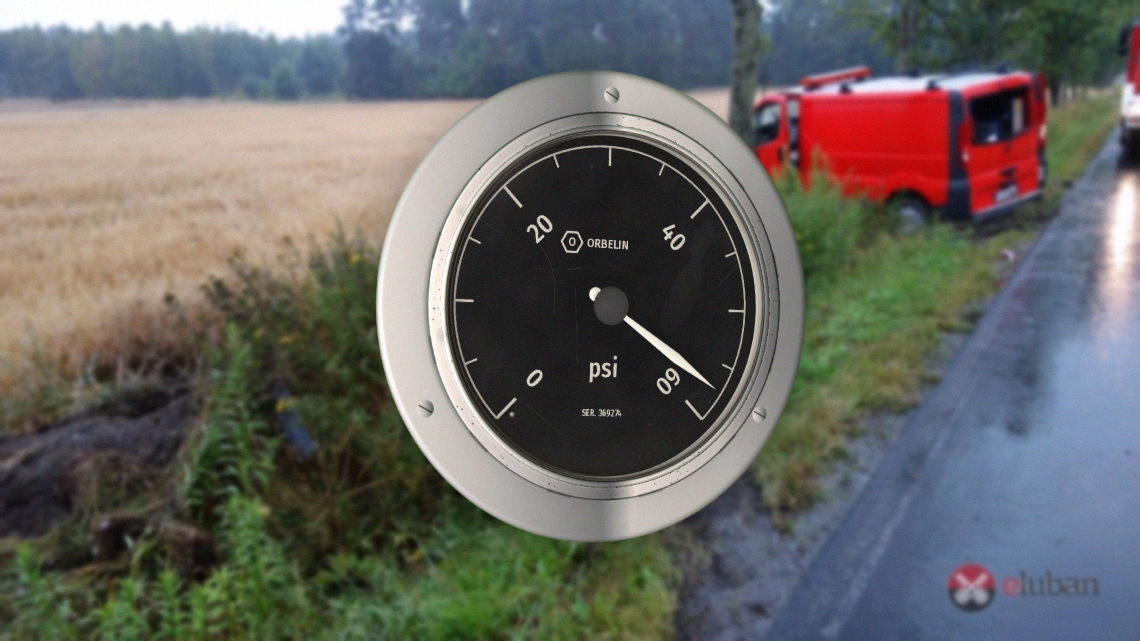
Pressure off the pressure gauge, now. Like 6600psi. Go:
57.5psi
